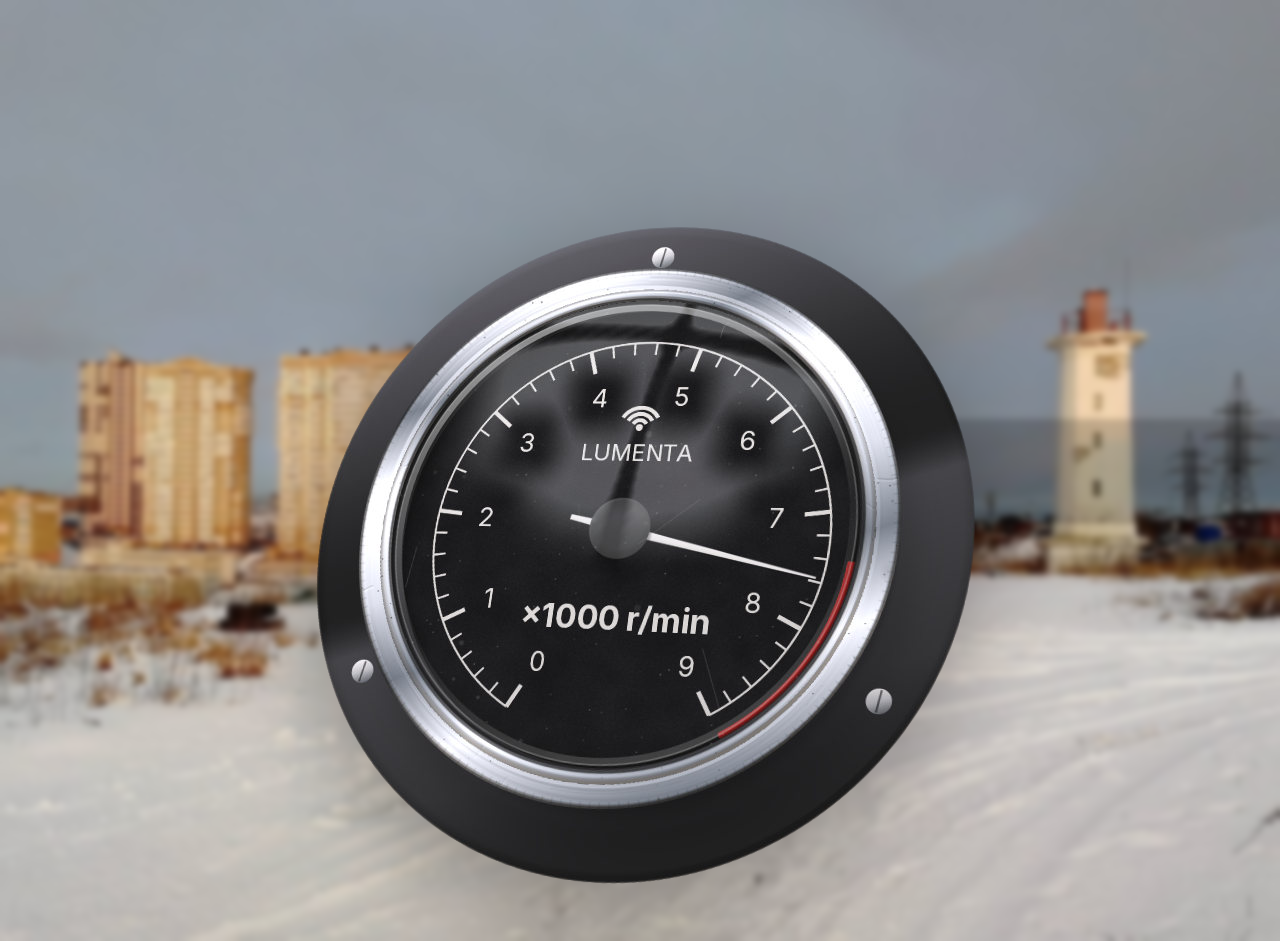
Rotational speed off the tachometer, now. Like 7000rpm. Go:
7600rpm
